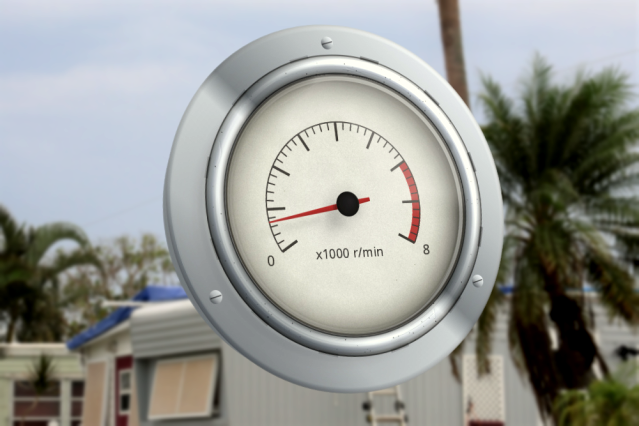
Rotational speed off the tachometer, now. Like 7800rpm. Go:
700rpm
